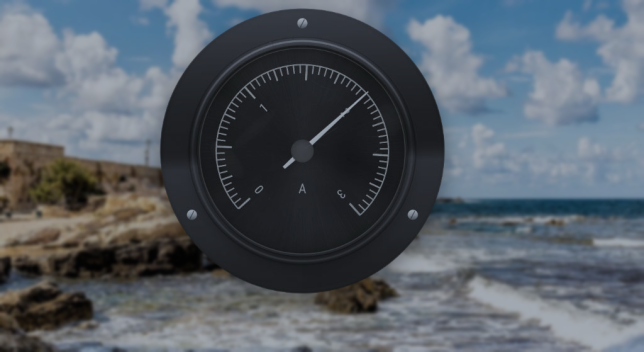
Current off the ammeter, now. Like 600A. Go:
2A
